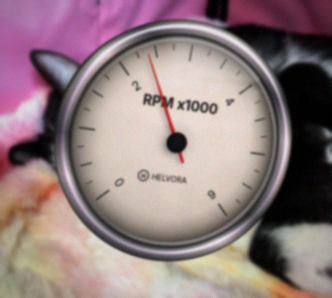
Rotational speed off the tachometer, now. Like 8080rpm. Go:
2375rpm
